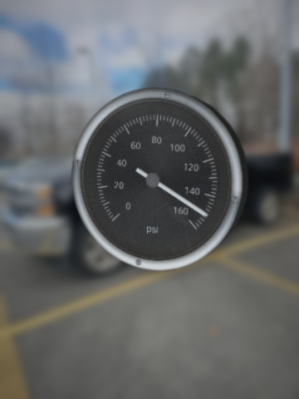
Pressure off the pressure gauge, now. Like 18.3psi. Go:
150psi
